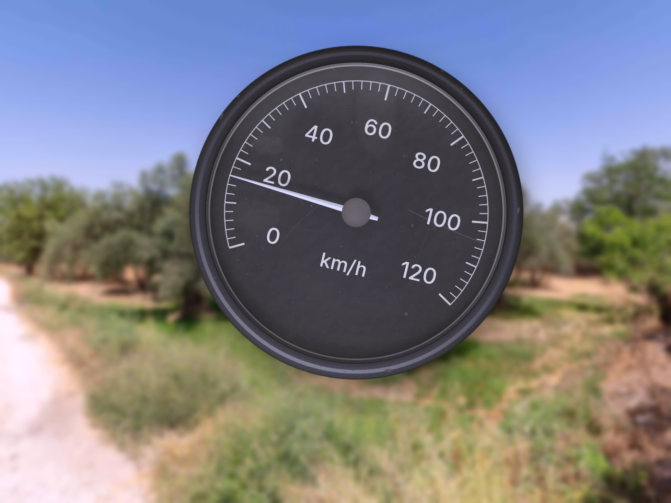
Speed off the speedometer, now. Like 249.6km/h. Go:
16km/h
